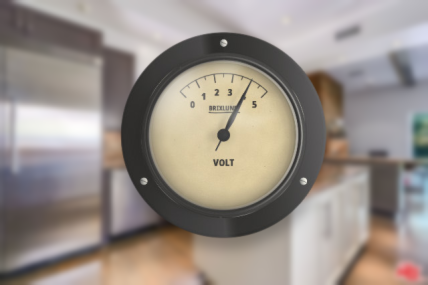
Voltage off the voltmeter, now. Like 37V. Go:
4V
